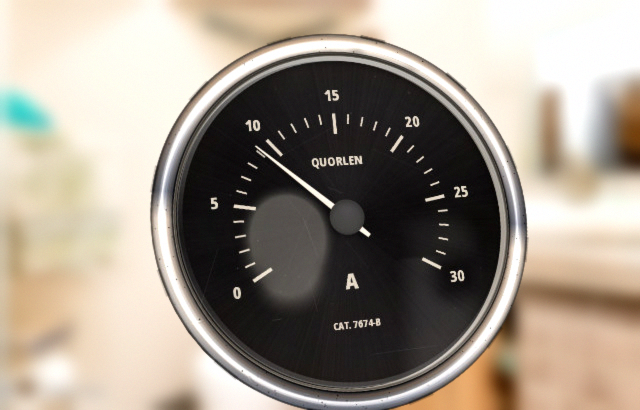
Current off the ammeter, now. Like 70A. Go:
9A
